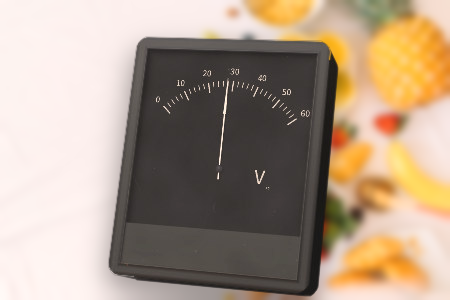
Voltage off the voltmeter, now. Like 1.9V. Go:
28V
